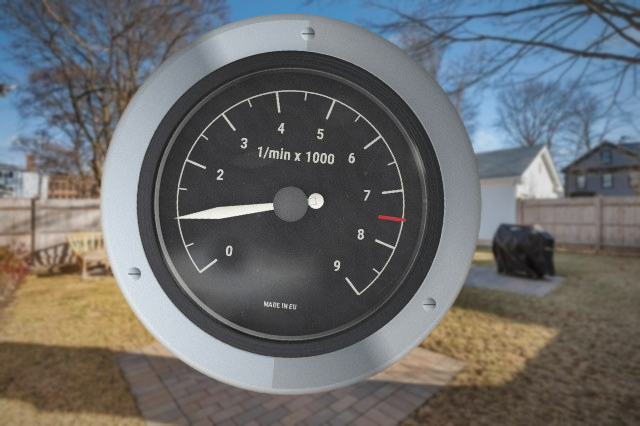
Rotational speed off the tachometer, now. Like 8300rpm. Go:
1000rpm
